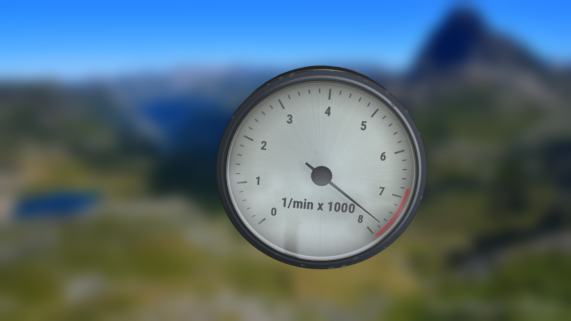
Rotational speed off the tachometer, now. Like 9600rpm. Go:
7700rpm
